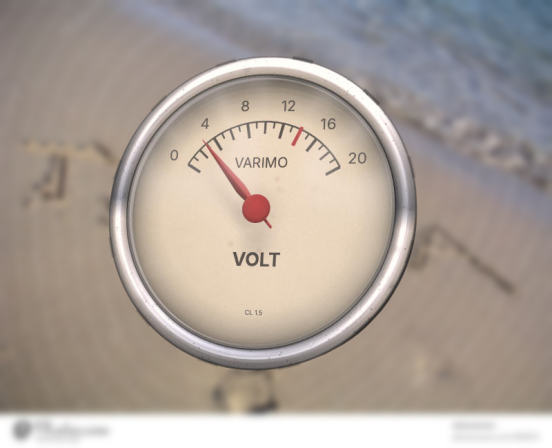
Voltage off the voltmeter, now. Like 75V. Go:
3V
